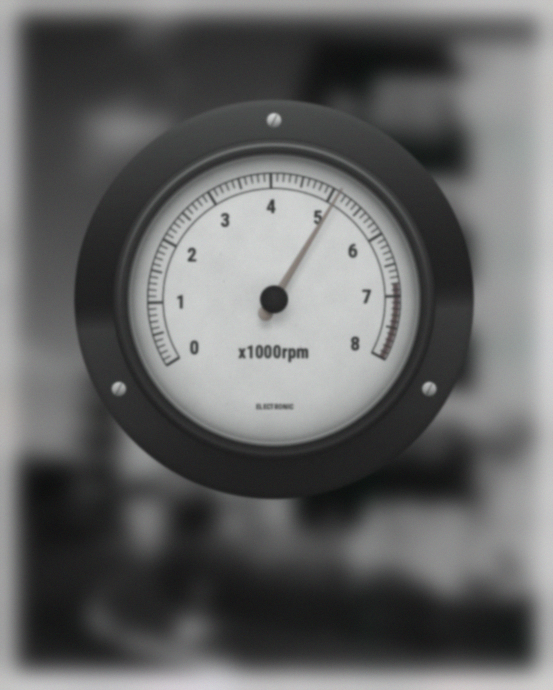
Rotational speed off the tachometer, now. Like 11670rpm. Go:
5100rpm
